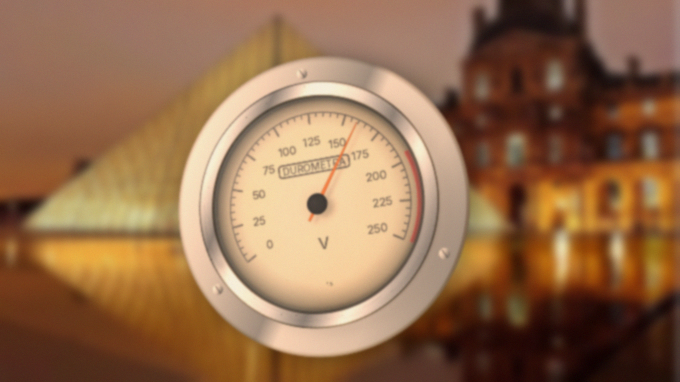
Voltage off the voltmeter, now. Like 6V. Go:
160V
